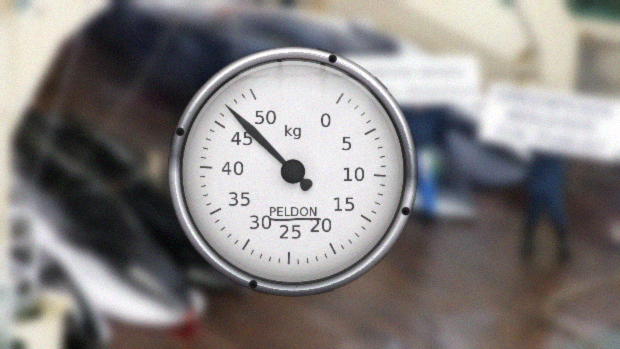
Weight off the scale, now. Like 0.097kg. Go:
47kg
